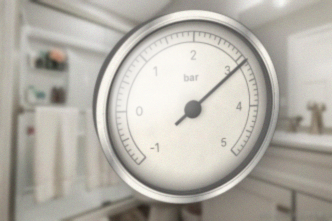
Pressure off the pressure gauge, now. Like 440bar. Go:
3.1bar
